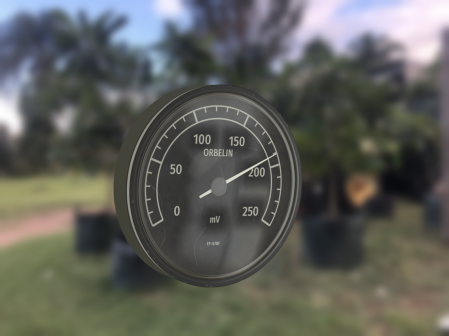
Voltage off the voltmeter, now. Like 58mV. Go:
190mV
